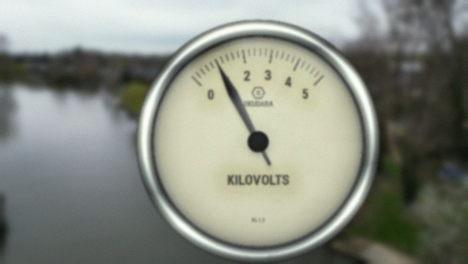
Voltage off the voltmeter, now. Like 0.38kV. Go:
1kV
